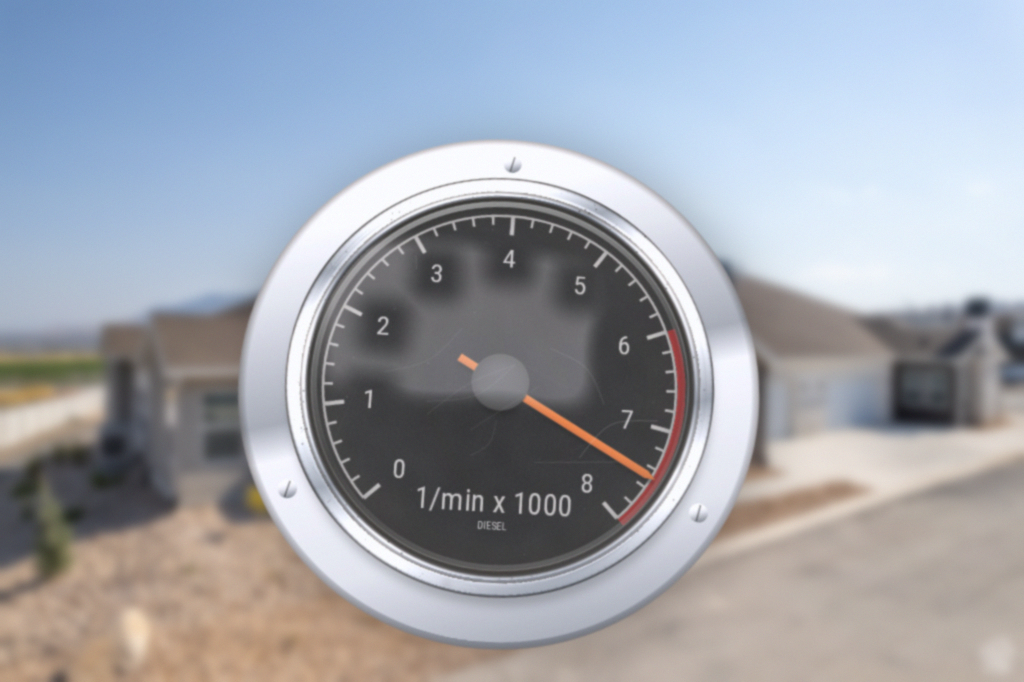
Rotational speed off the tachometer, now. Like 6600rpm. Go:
7500rpm
